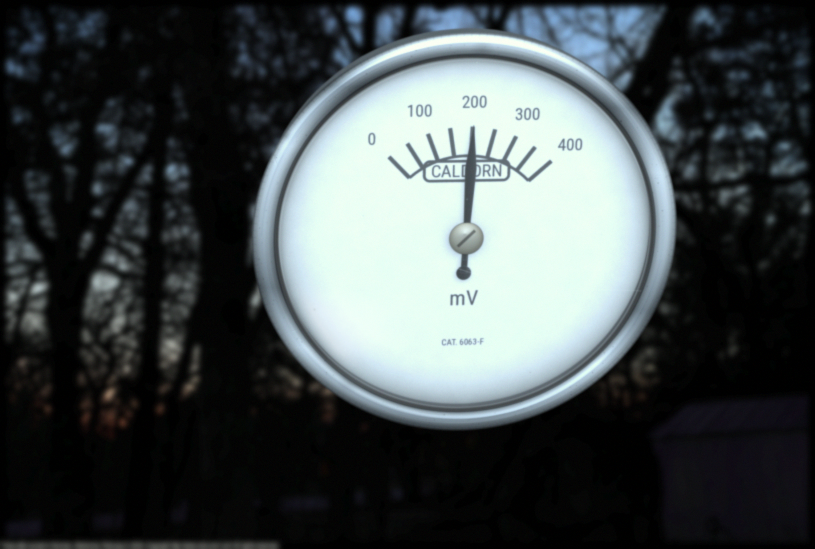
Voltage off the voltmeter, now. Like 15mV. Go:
200mV
